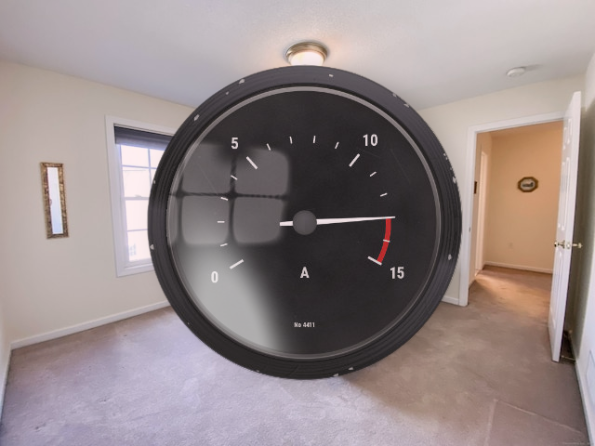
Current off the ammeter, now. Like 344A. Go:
13A
